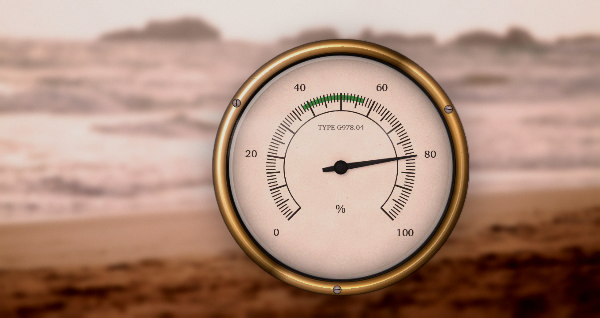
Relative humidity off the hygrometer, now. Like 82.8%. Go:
80%
